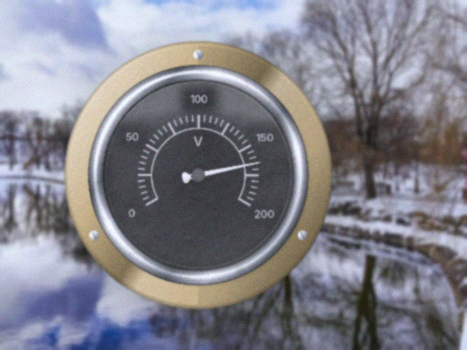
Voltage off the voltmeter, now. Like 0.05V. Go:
165V
